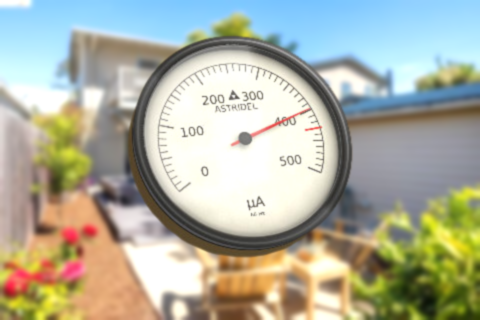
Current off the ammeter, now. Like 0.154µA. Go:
400µA
